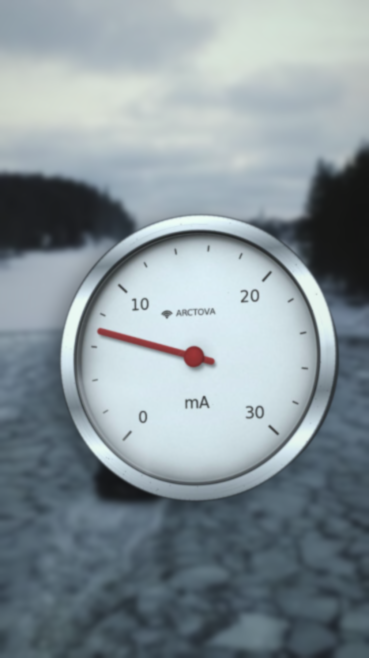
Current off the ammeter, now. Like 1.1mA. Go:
7mA
